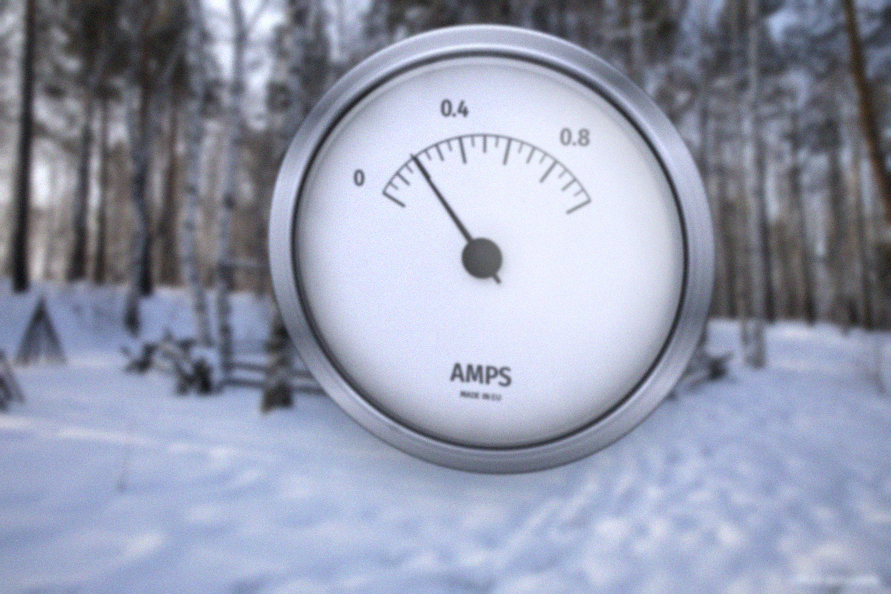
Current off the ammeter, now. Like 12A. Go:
0.2A
